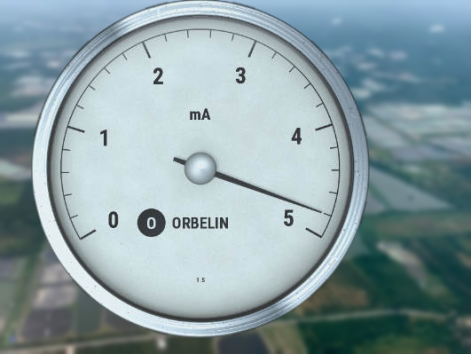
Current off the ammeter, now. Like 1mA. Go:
4.8mA
